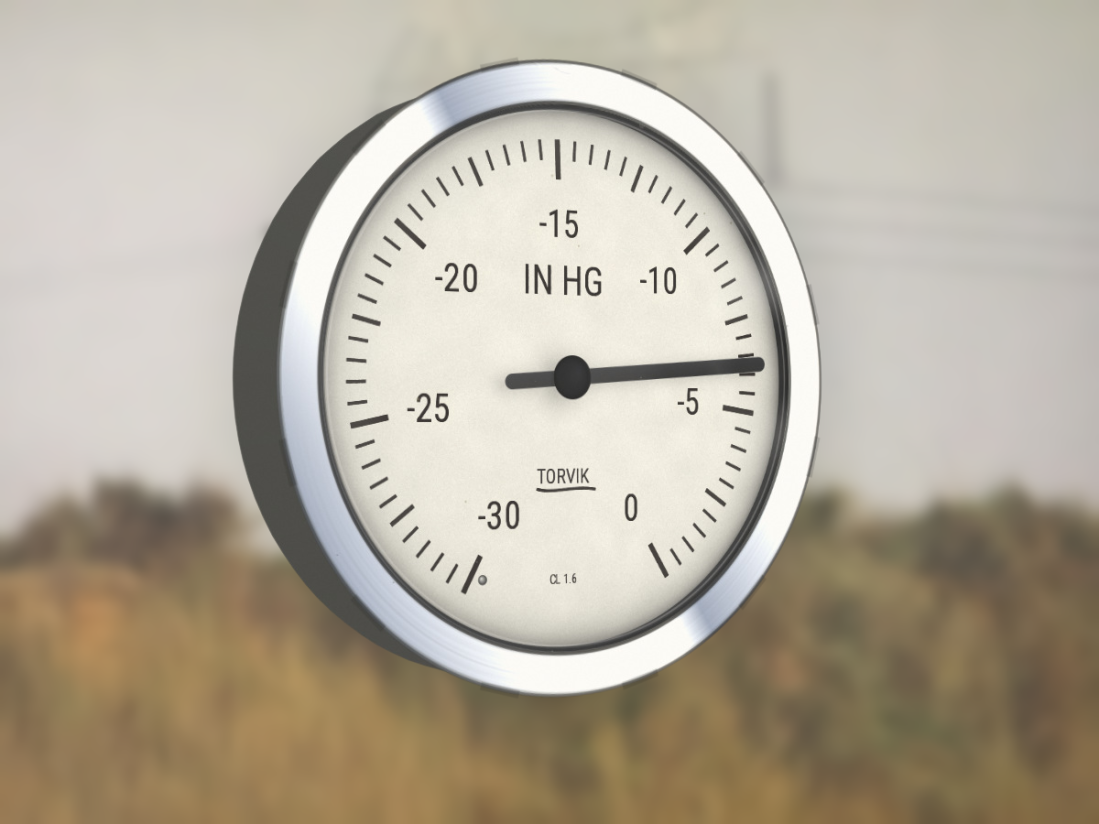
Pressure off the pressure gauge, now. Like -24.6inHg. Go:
-6.25inHg
